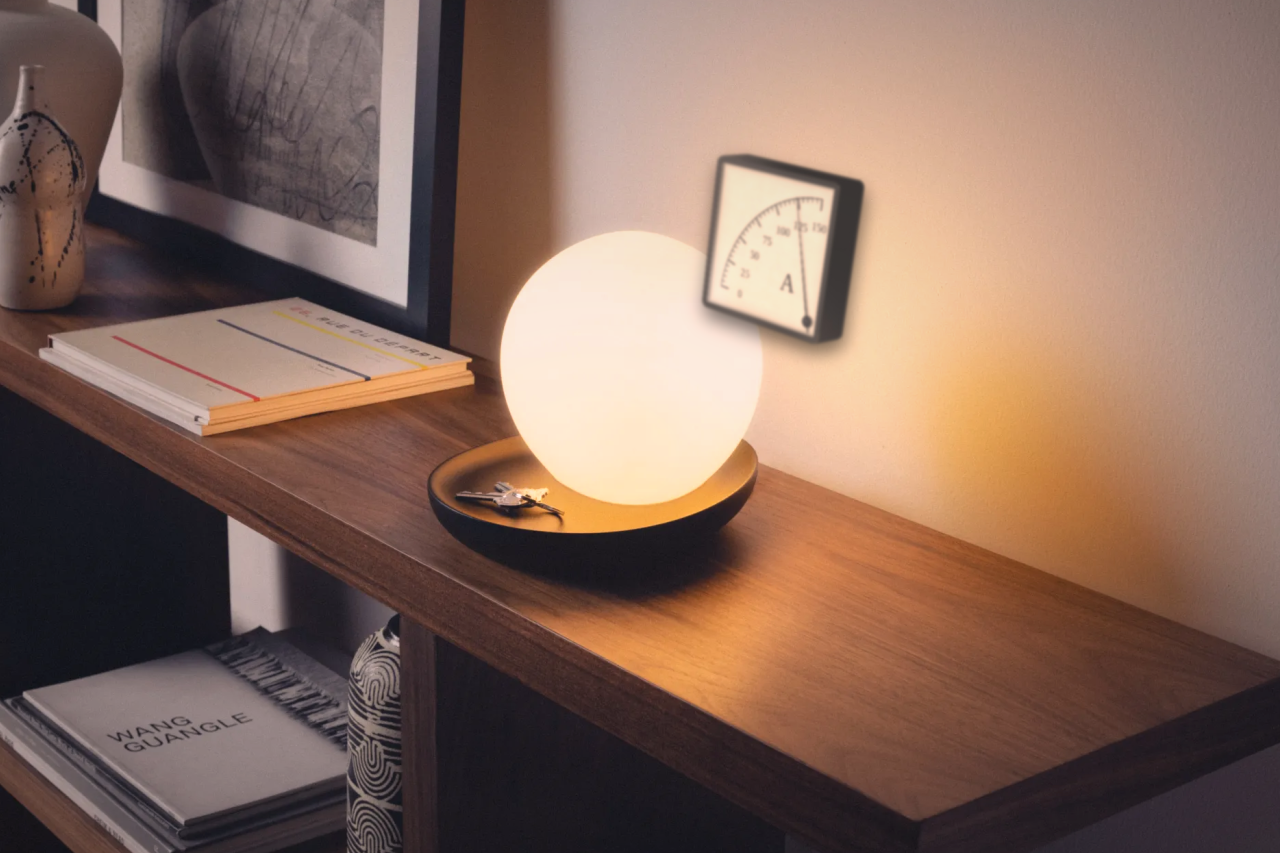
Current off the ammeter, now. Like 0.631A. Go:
125A
